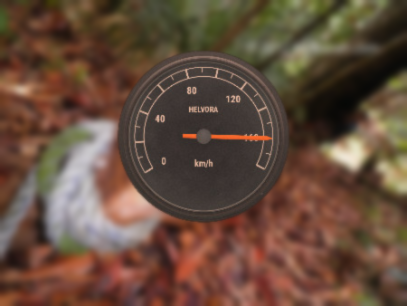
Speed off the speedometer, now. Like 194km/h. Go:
160km/h
